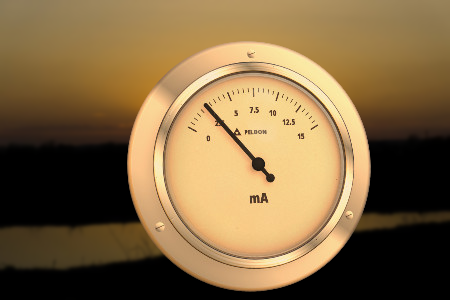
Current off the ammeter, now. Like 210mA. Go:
2.5mA
